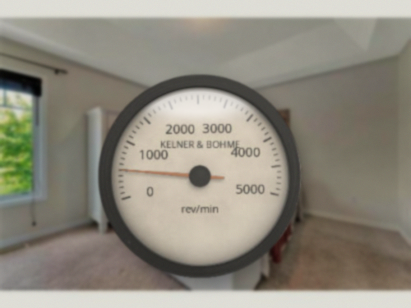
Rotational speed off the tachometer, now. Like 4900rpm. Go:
500rpm
